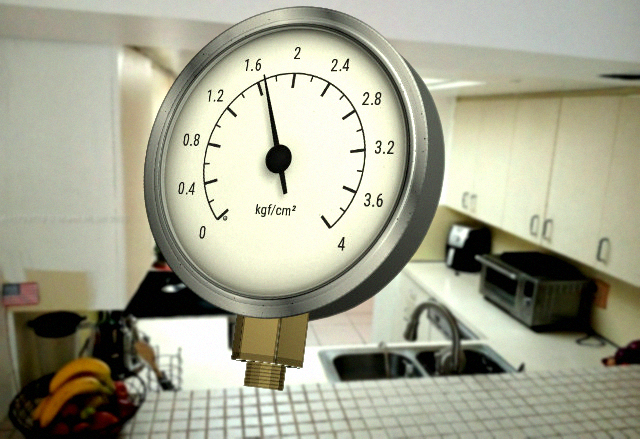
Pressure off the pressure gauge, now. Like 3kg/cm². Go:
1.7kg/cm²
